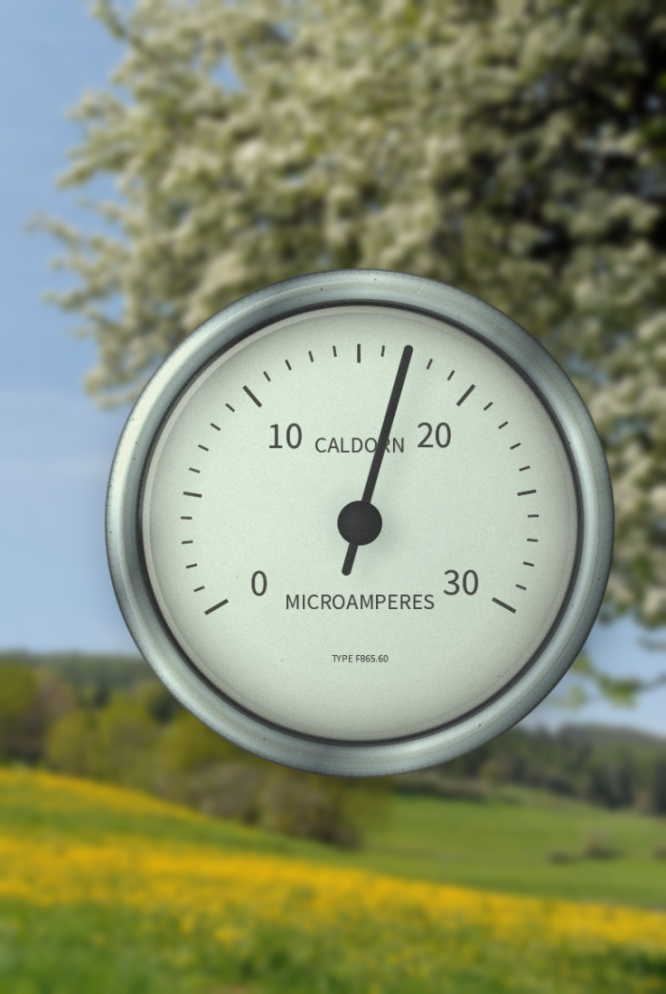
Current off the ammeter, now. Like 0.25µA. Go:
17µA
